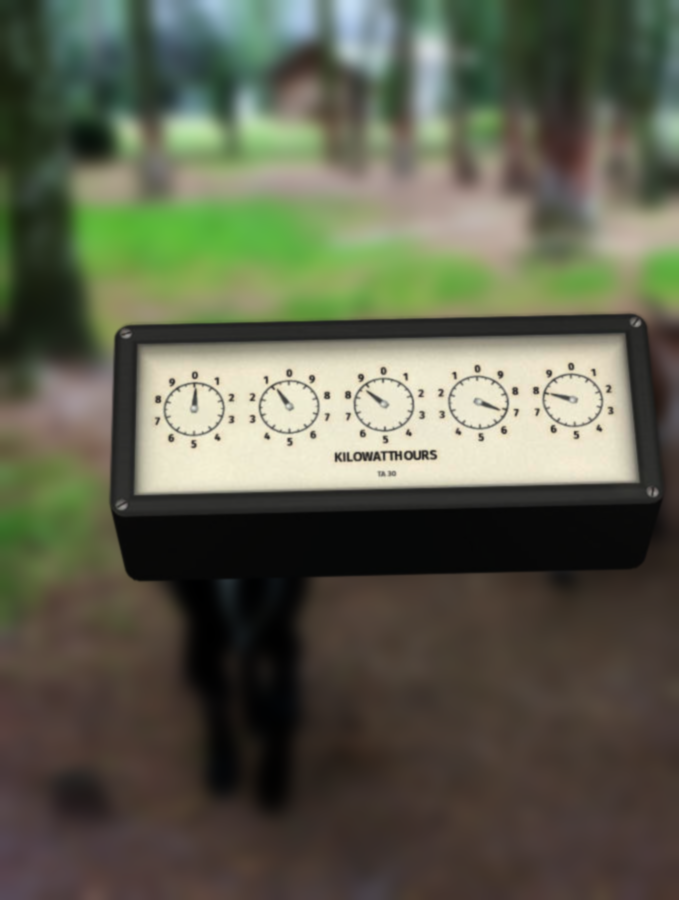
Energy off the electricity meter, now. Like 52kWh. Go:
868kWh
